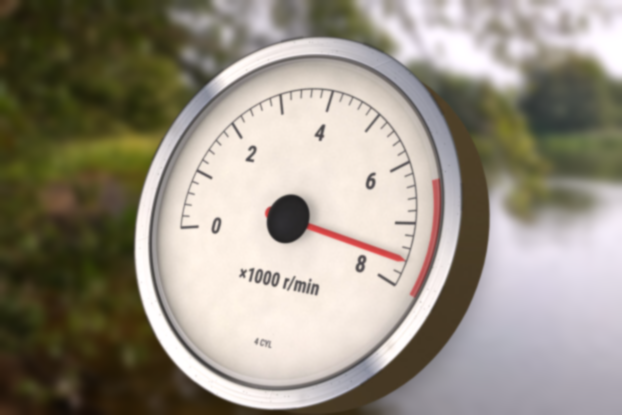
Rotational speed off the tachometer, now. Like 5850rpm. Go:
7600rpm
